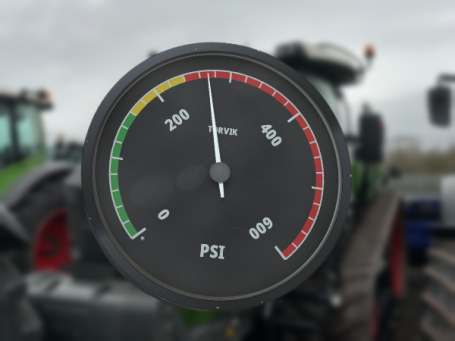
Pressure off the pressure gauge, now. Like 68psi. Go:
270psi
